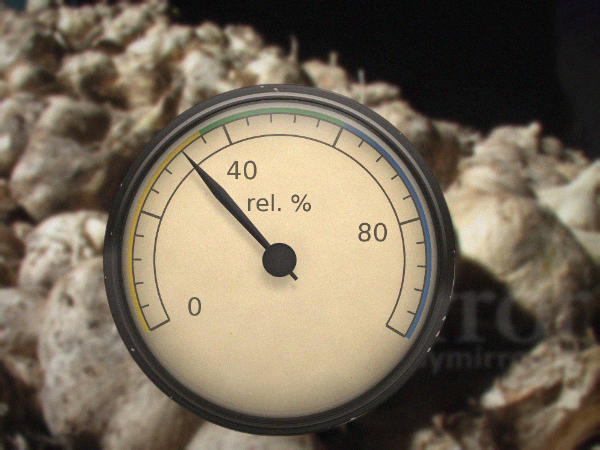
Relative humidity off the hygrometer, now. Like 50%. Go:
32%
